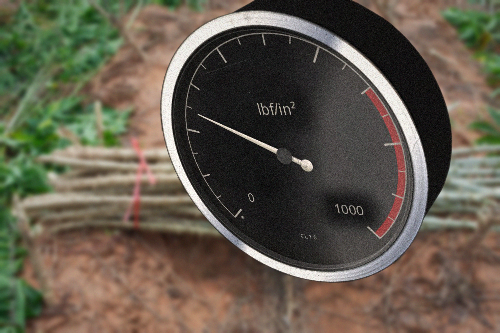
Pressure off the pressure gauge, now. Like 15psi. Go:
250psi
